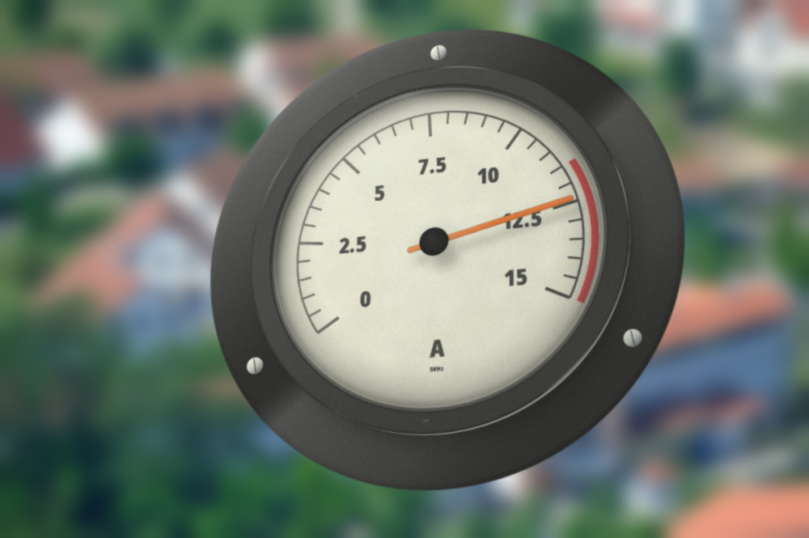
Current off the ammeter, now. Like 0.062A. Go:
12.5A
